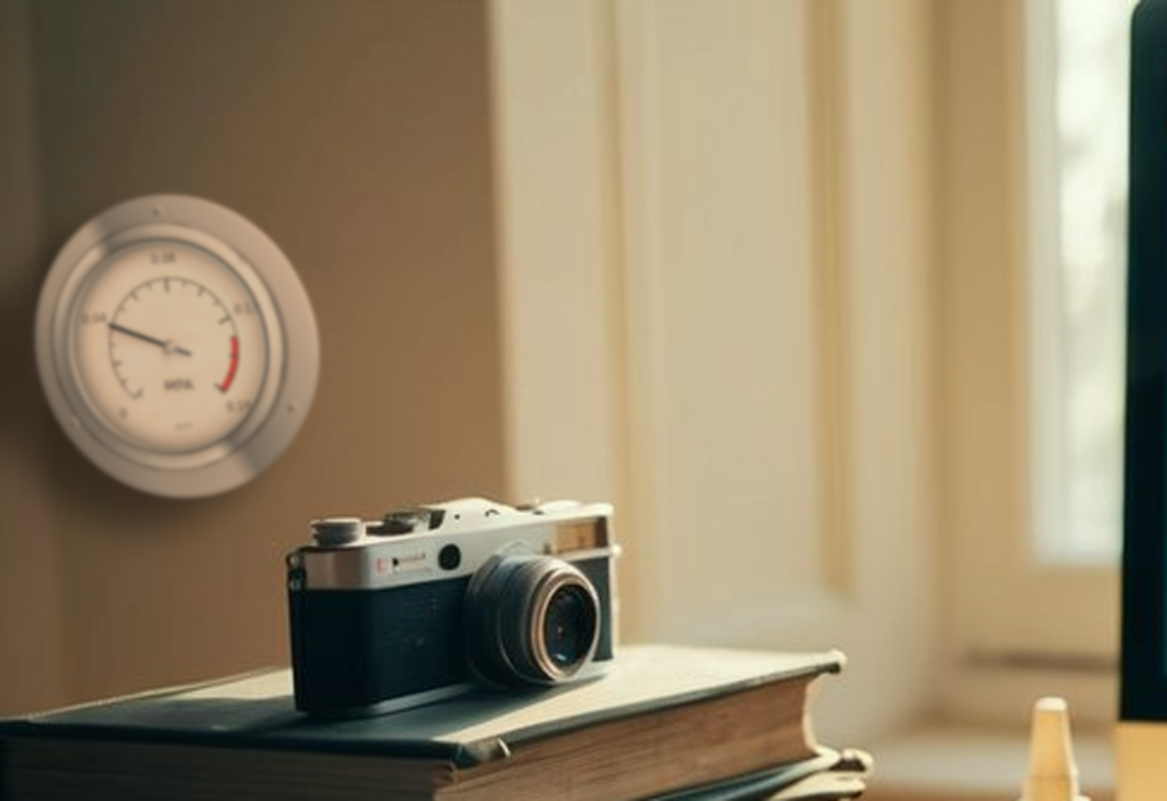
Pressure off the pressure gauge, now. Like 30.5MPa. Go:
0.04MPa
